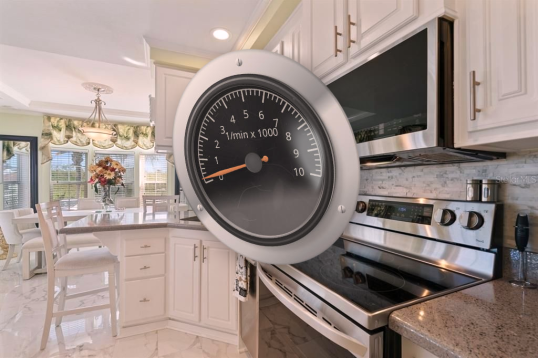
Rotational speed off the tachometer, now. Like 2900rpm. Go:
200rpm
